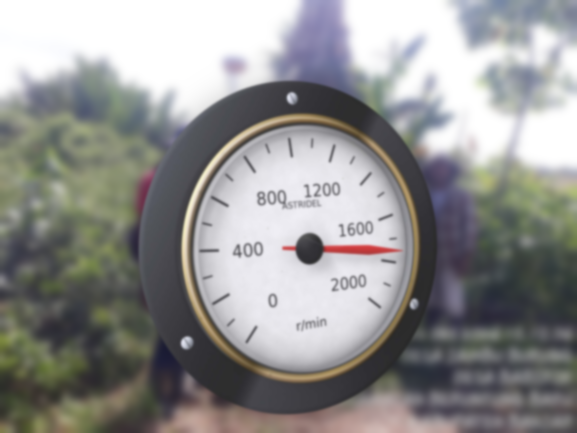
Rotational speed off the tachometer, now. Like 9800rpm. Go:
1750rpm
